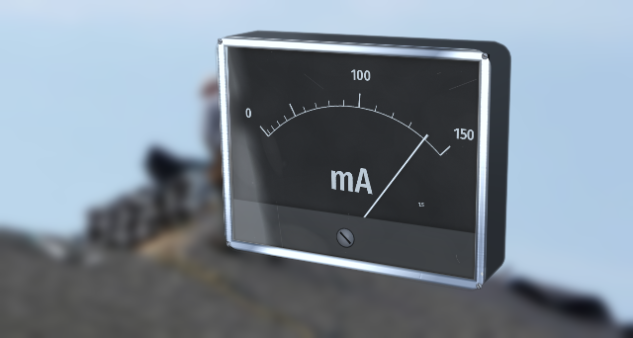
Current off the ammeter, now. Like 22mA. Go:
140mA
